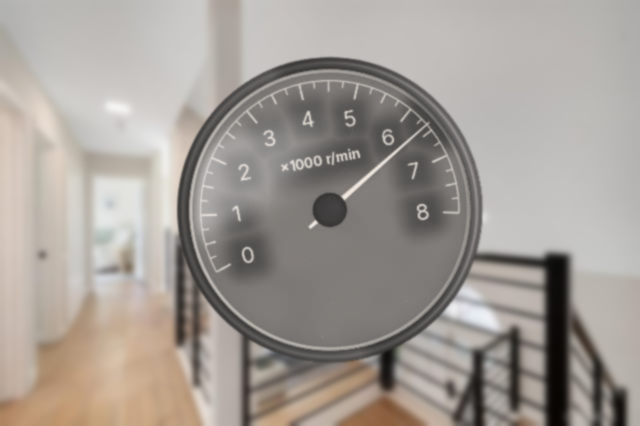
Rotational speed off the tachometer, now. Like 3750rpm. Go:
6375rpm
